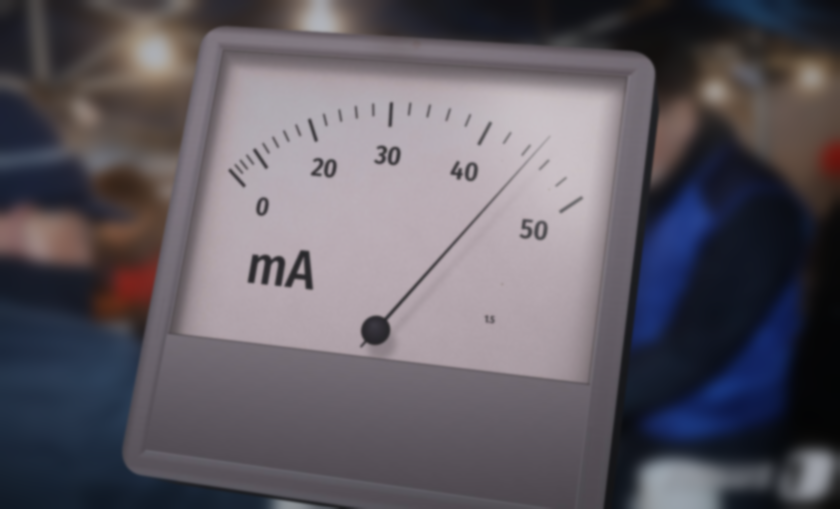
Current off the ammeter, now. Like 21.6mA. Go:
45mA
